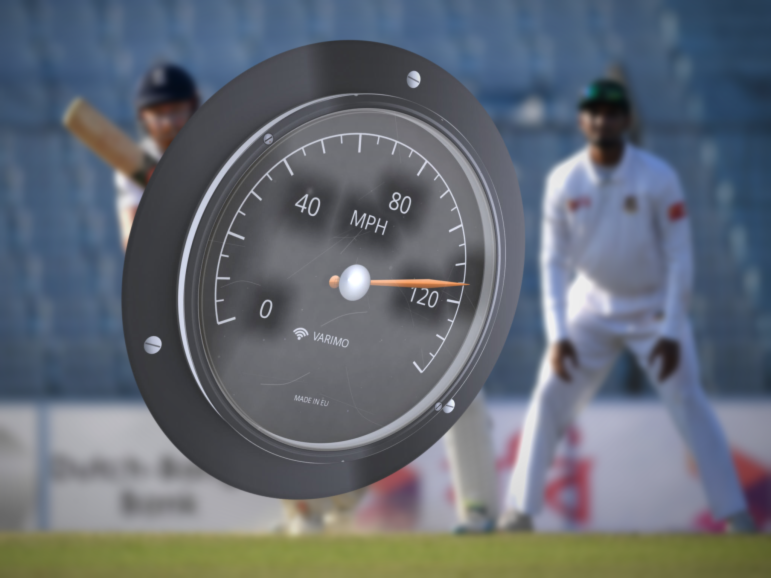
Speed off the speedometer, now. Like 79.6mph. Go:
115mph
